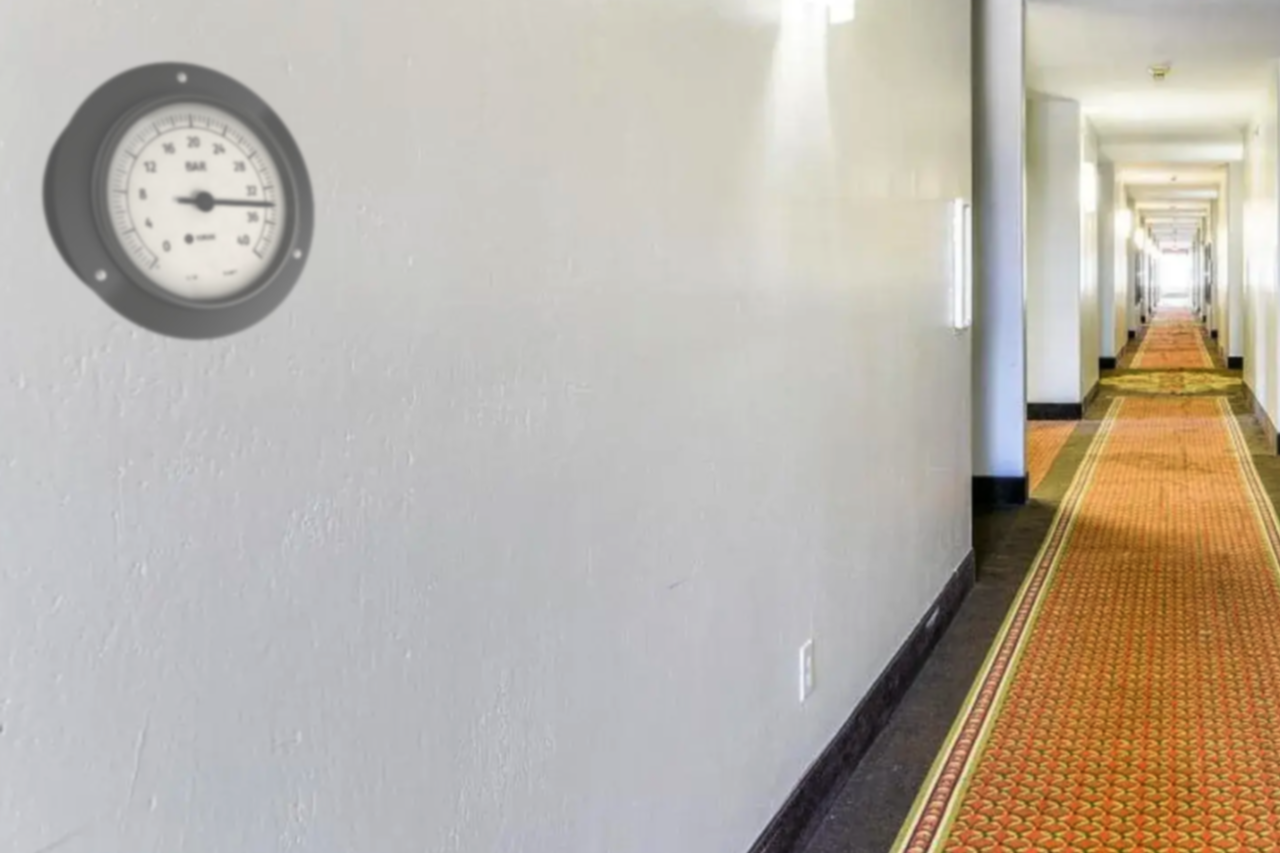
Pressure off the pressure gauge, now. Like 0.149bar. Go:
34bar
